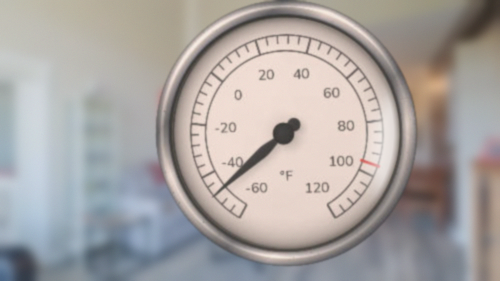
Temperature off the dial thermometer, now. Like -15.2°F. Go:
-48°F
